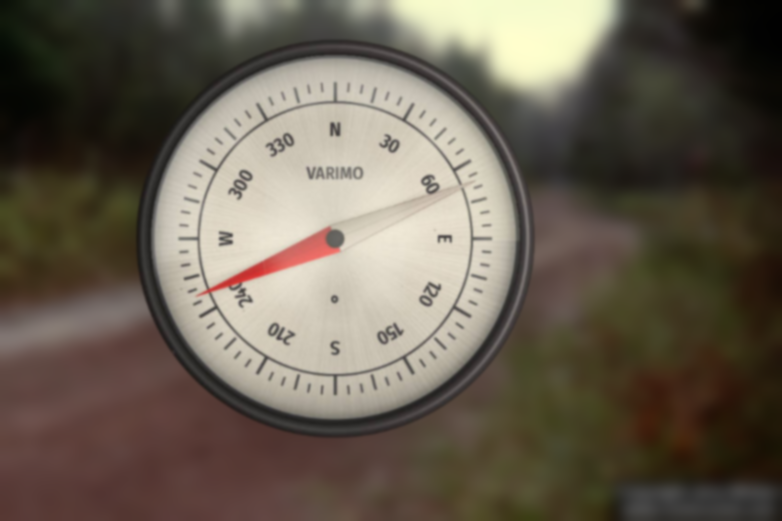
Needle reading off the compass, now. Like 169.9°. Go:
247.5°
